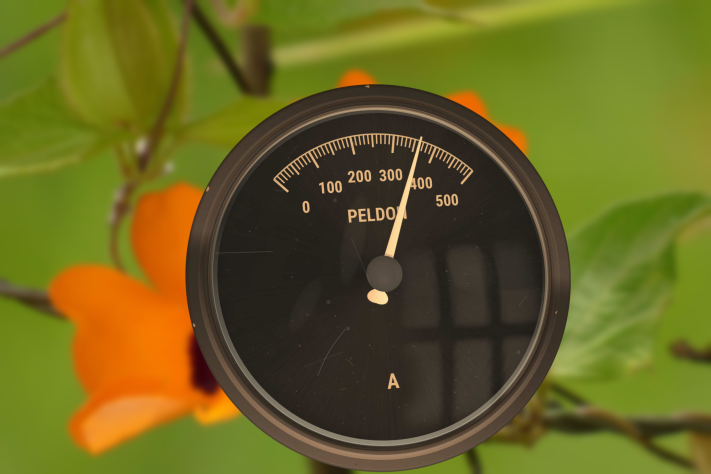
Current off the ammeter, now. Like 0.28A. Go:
360A
